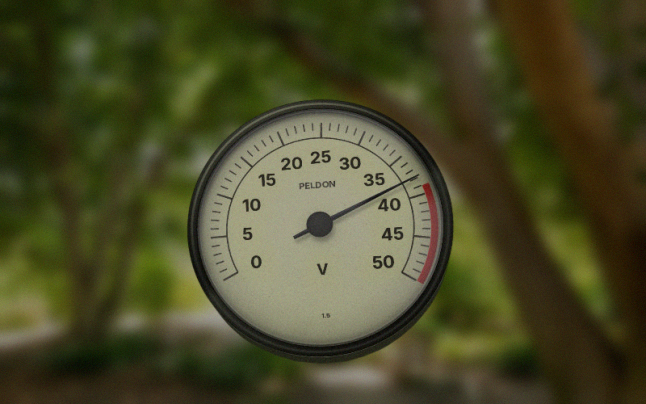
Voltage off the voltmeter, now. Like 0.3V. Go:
38V
